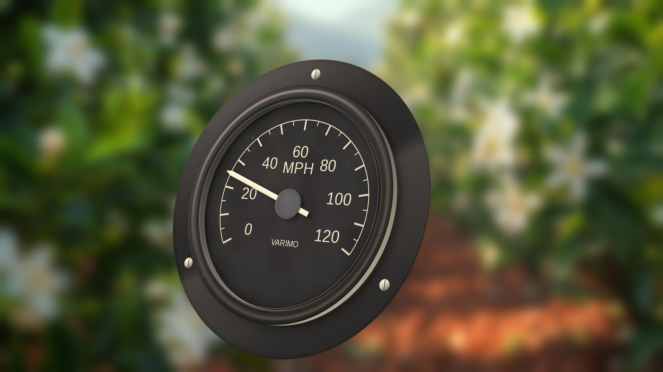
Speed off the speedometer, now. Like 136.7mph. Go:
25mph
